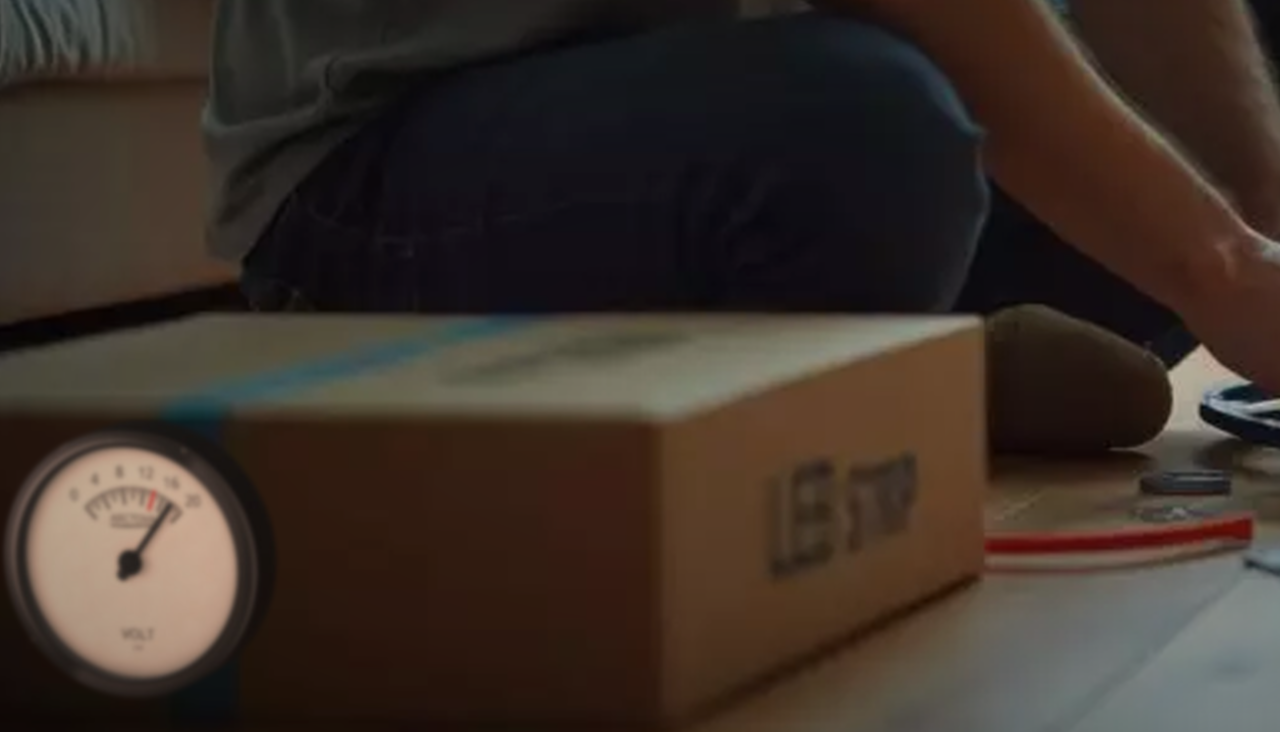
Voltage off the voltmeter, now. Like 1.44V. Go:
18V
